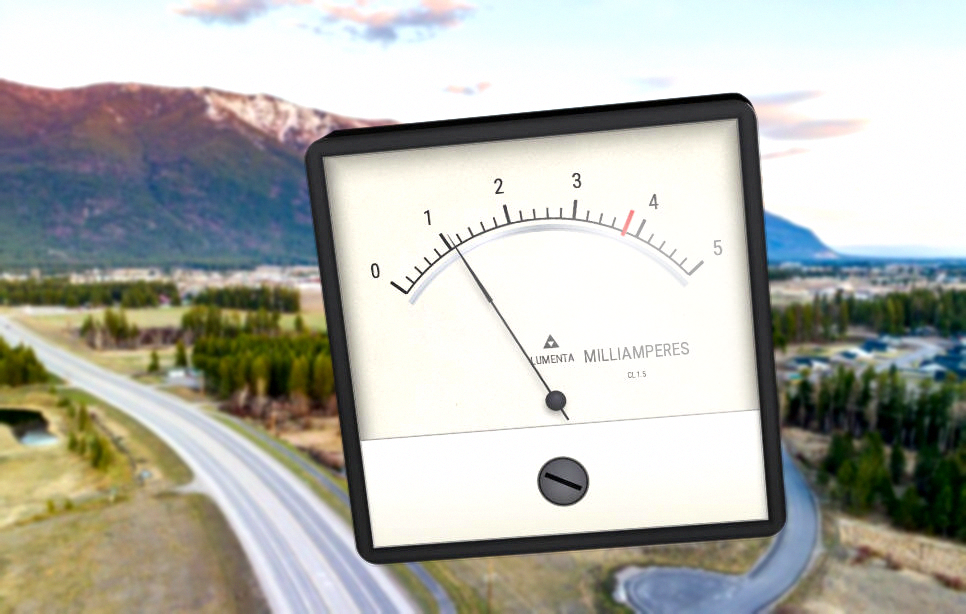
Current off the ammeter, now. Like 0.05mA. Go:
1.1mA
